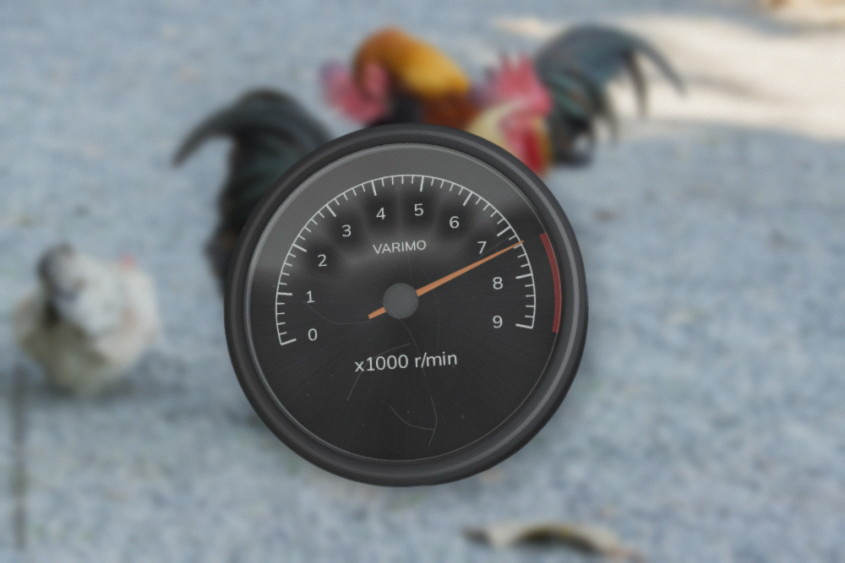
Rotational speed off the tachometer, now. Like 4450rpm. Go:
7400rpm
